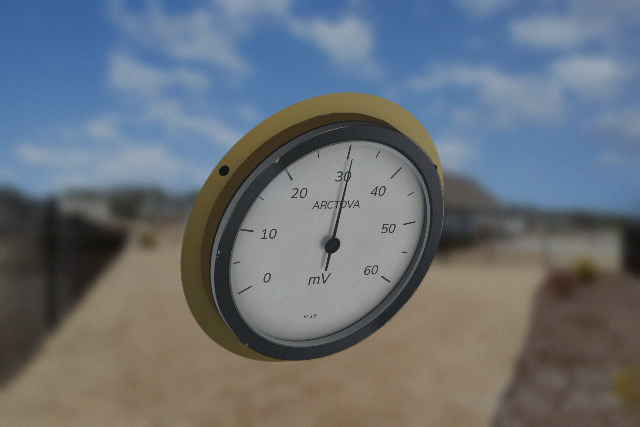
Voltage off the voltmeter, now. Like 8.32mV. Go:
30mV
